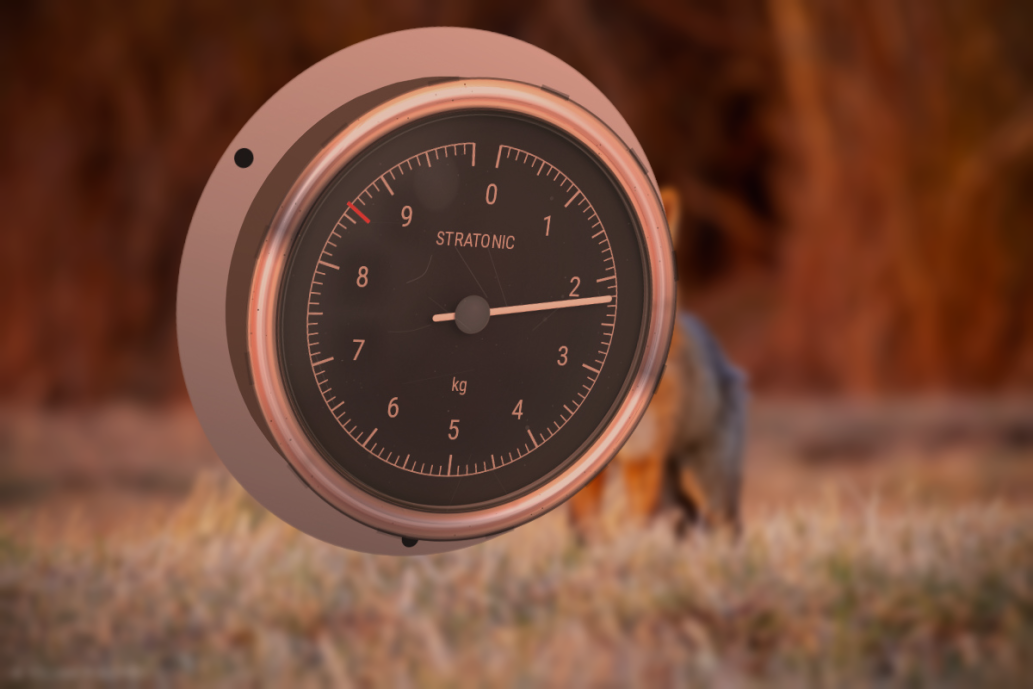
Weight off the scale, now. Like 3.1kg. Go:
2.2kg
